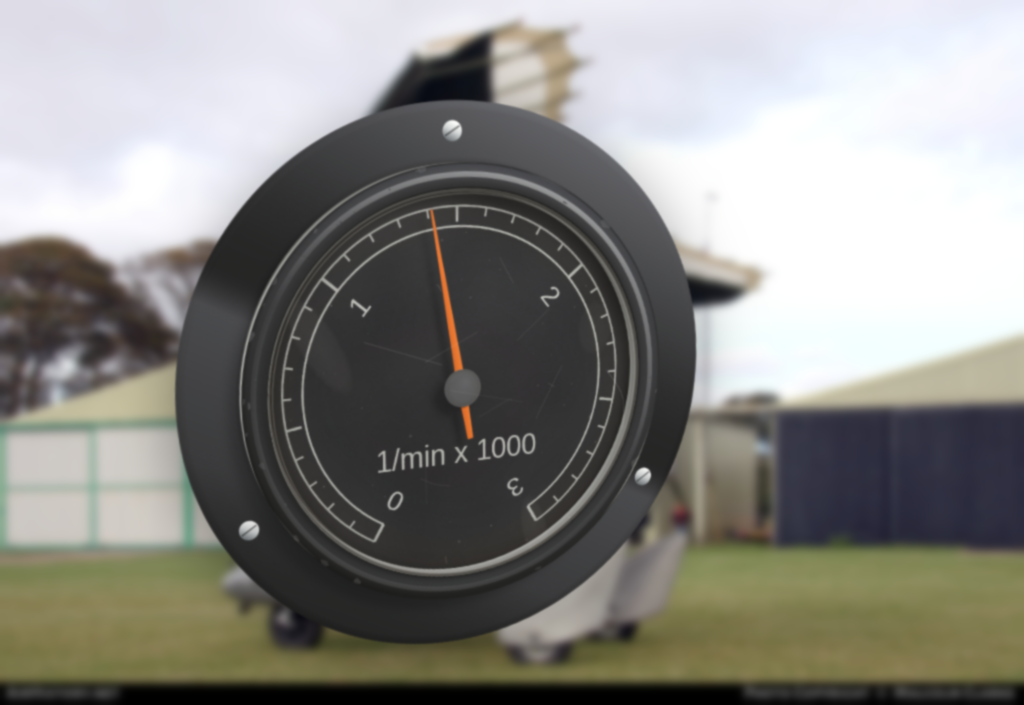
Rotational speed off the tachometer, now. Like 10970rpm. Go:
1400rpm
